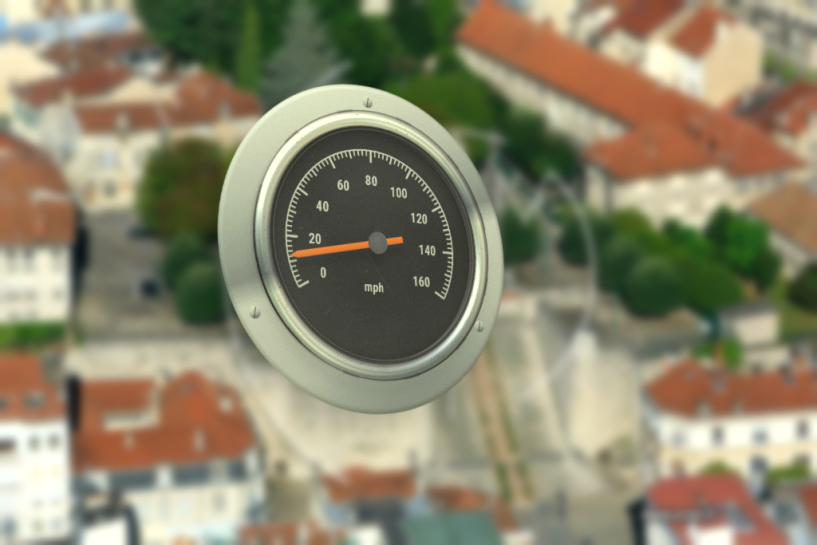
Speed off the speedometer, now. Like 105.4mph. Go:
12mph
